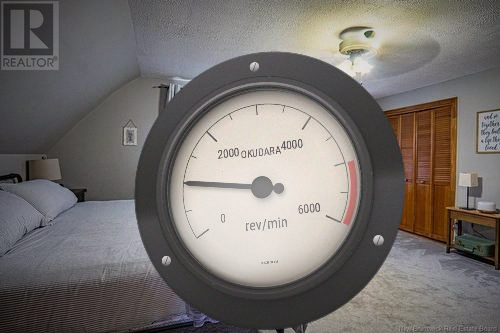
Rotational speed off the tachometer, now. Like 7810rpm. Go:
1000rpm
